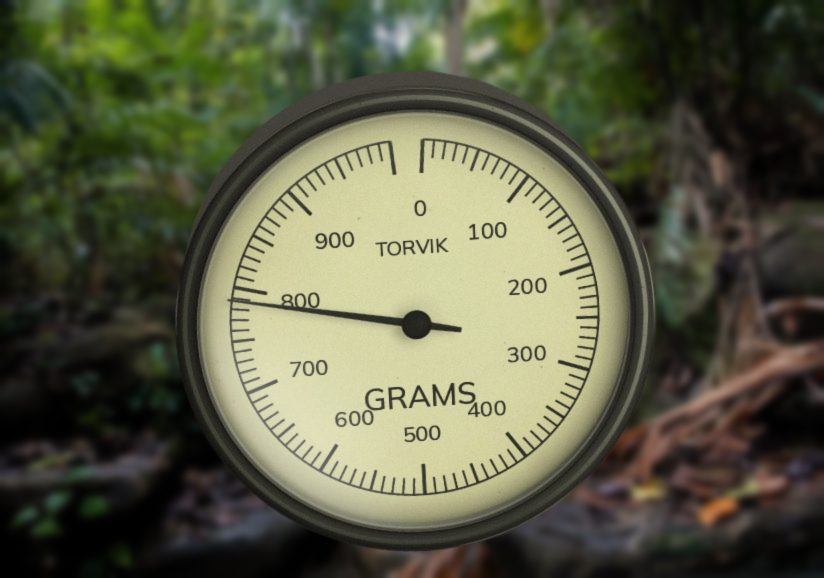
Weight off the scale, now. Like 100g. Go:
790g
